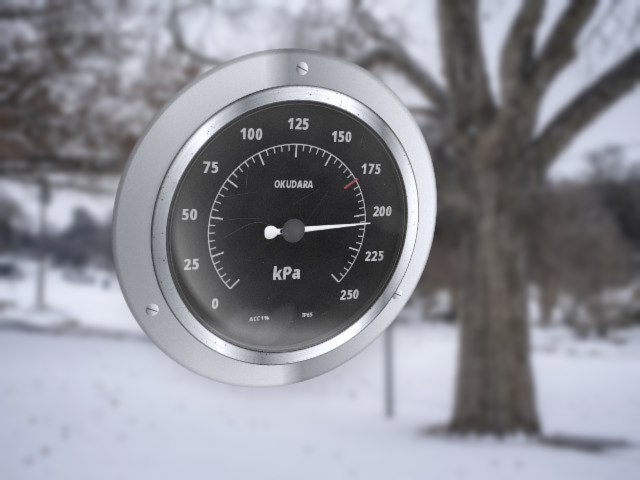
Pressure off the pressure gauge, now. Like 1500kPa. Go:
205kPa
